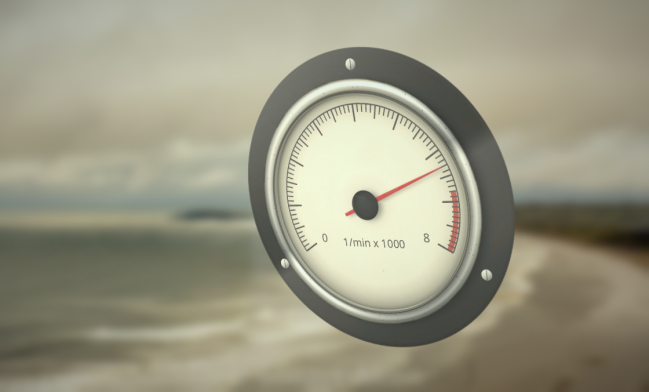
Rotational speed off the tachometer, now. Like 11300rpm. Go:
6300rpm
